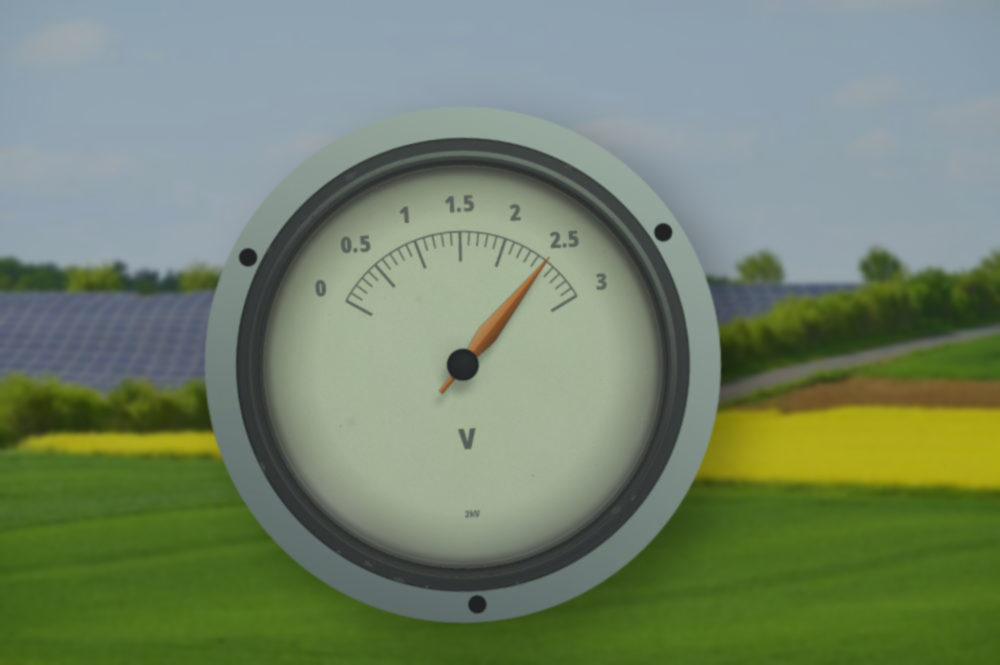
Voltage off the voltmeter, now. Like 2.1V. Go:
2.5V
